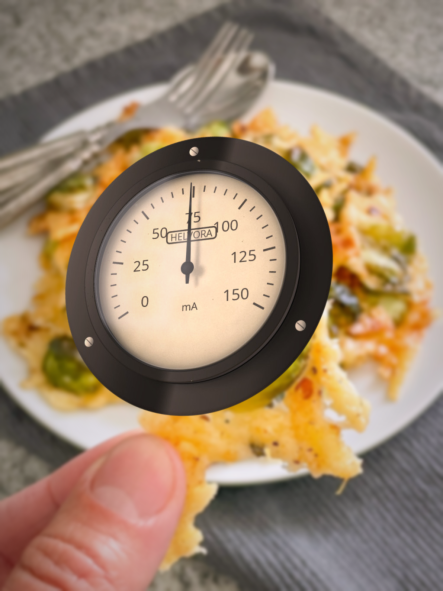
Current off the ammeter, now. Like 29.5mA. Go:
75mA
